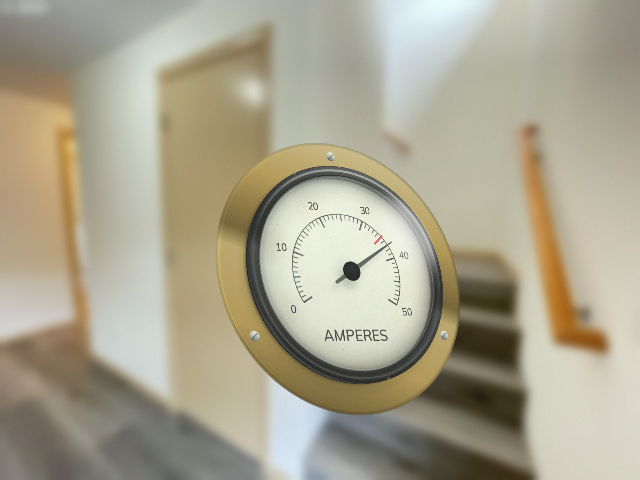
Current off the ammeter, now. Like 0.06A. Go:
37A
